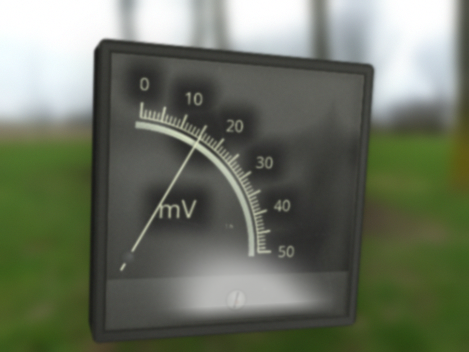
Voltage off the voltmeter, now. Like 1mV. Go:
15mV
